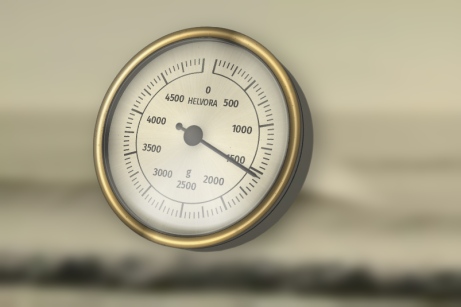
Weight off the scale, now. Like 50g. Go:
1550g
